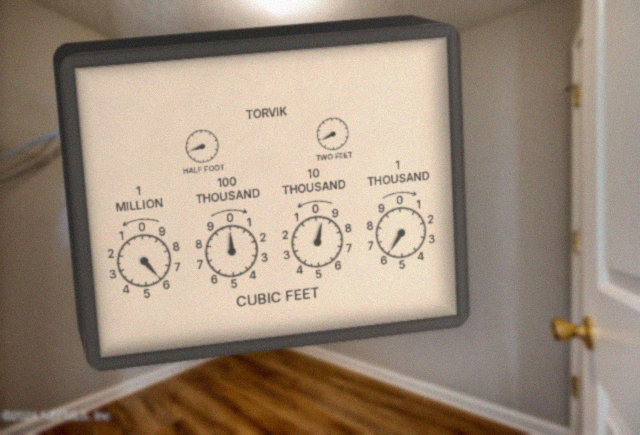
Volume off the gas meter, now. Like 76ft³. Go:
599600ft³
